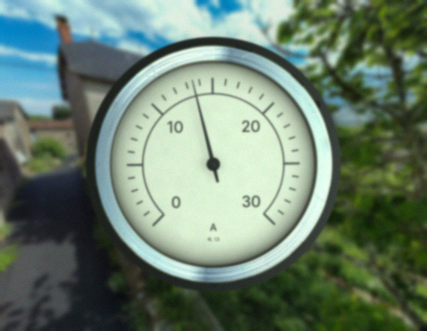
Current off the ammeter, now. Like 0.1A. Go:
13.5A
